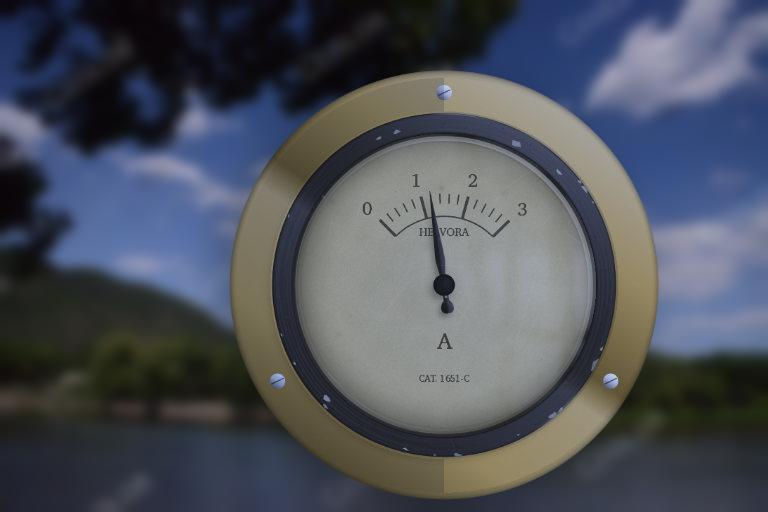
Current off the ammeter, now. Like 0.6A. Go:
1.2A
